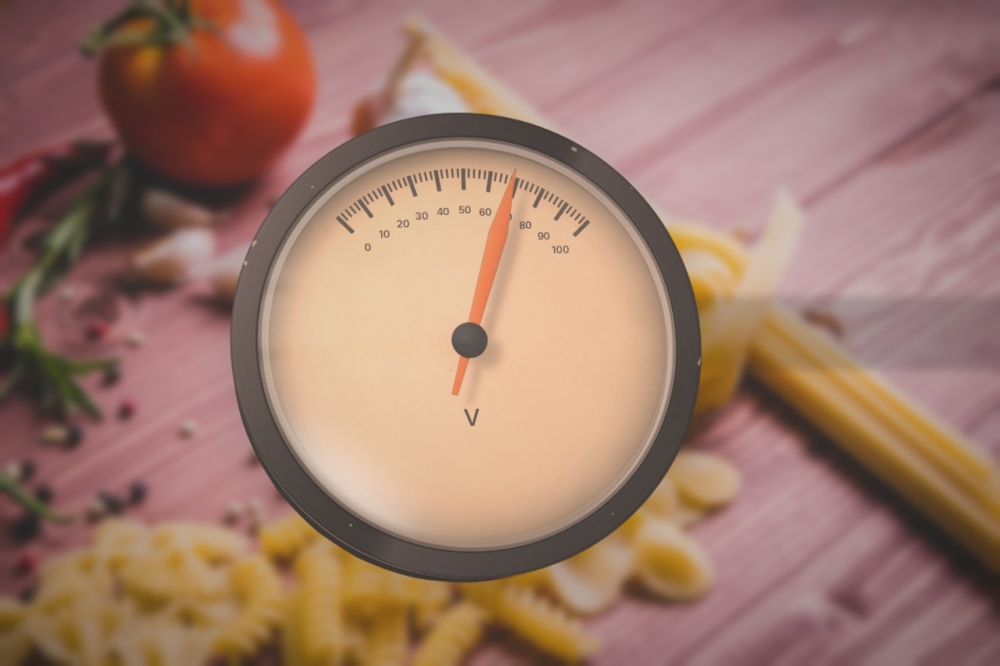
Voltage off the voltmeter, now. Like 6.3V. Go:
68V
